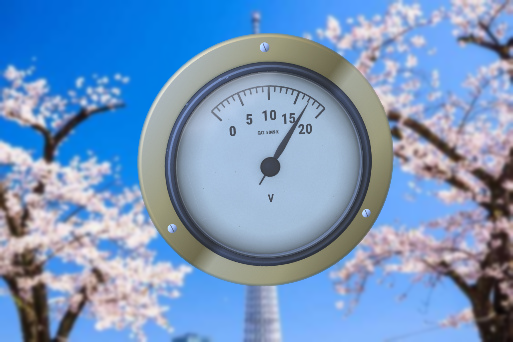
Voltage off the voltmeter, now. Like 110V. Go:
17V
